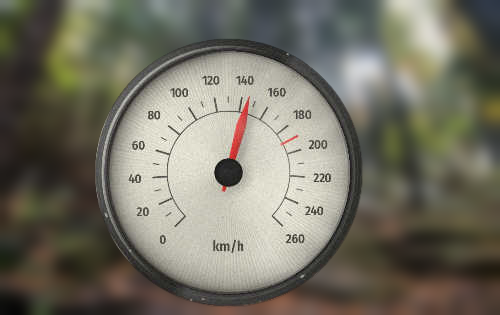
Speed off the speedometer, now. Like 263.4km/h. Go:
145km/h
